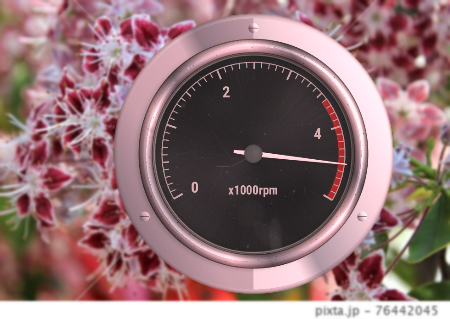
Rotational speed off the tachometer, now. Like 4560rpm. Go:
4500rpm
